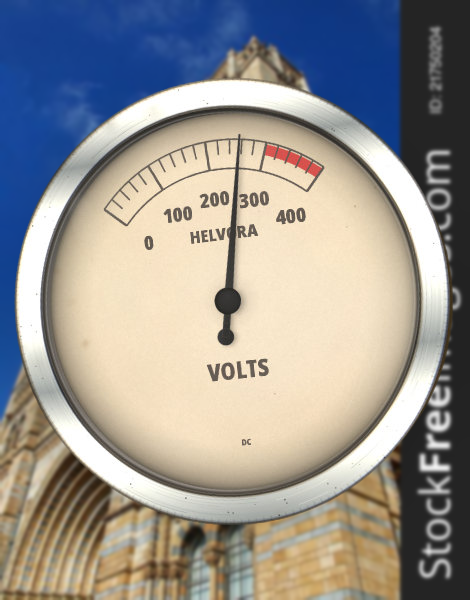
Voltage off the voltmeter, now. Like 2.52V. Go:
260V
